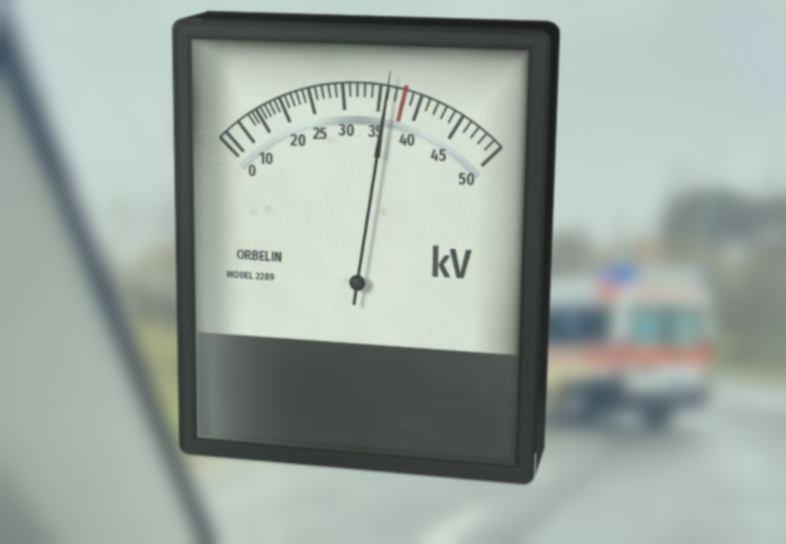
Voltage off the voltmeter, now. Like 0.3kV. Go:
36kV
